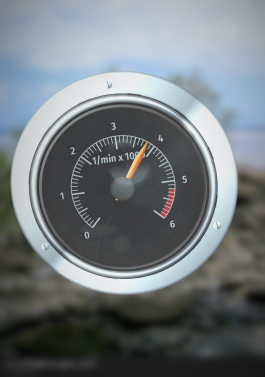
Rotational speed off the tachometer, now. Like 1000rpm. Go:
3800rpm
